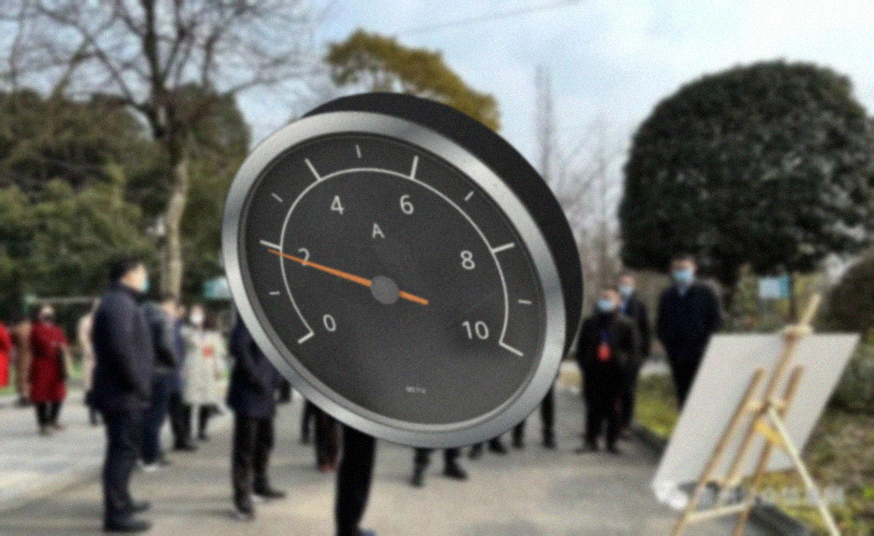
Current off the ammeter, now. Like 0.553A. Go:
2A
